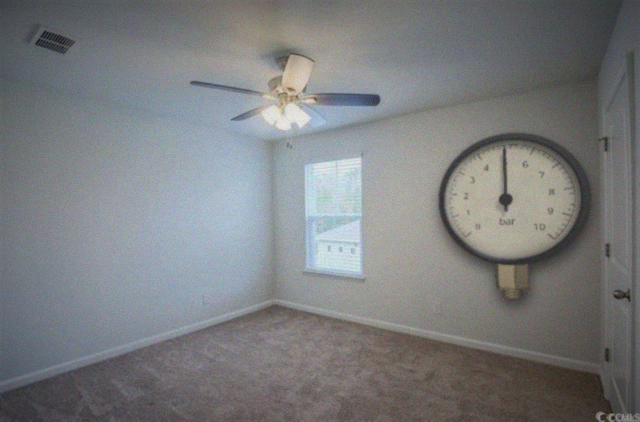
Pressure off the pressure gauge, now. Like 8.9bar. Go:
5bar
